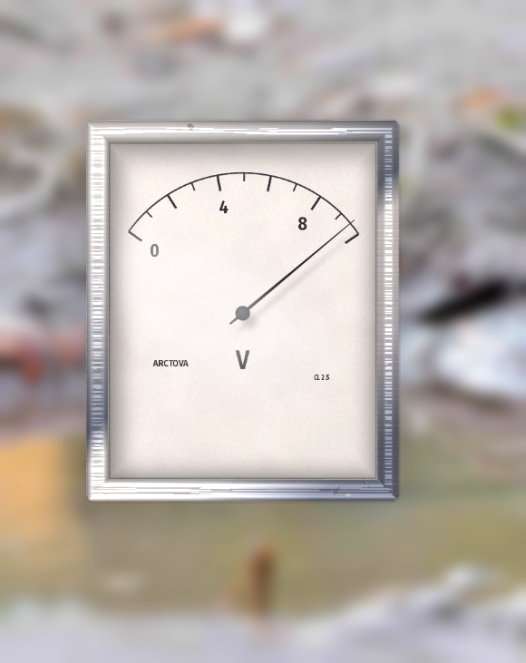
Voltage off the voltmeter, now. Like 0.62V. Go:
9.5V
